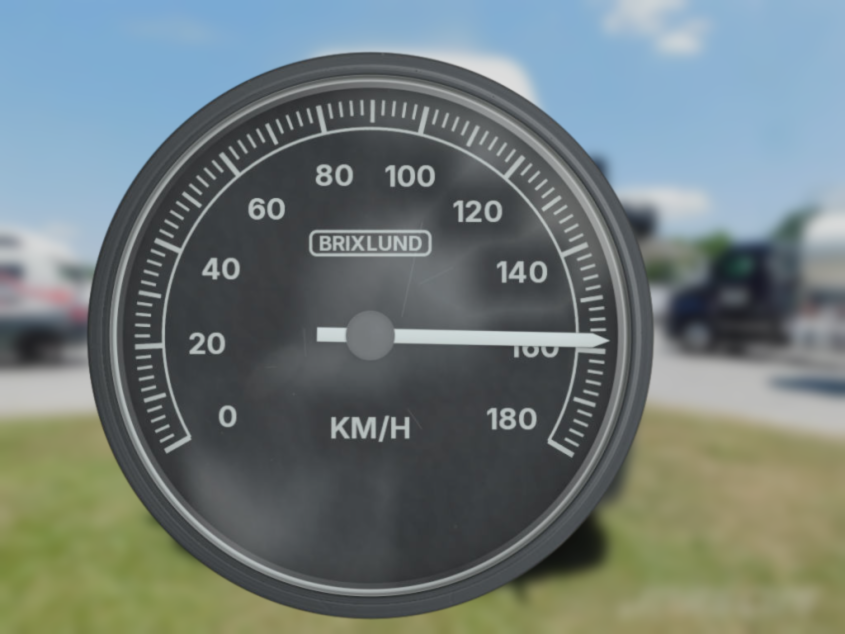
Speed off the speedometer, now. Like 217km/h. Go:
158km/h
